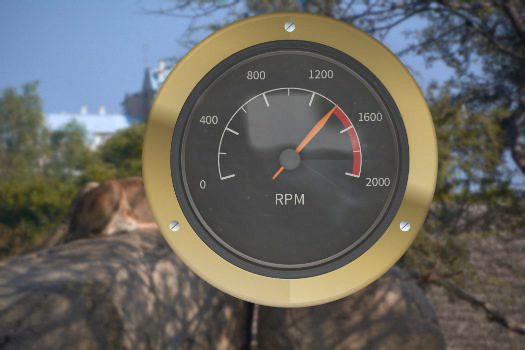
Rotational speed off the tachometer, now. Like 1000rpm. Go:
1400rpm
